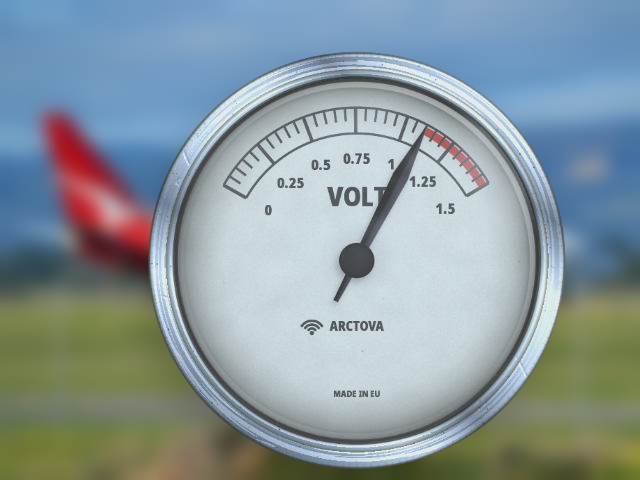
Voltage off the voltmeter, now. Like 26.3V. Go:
1.1V
